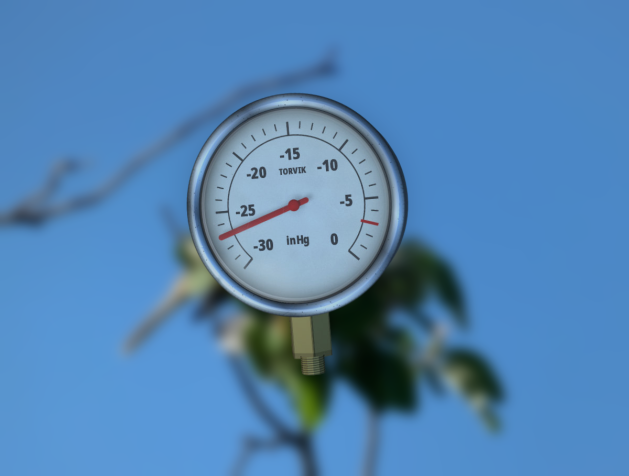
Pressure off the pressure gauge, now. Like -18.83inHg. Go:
-27inHg
